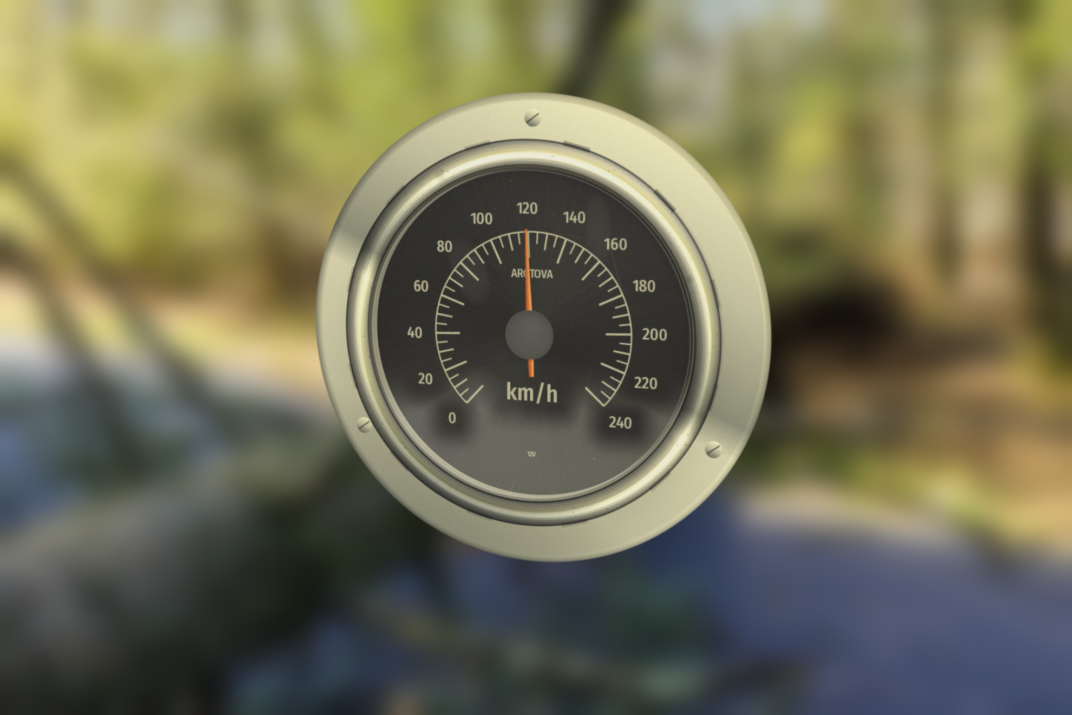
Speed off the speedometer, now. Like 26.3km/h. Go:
120km/h
